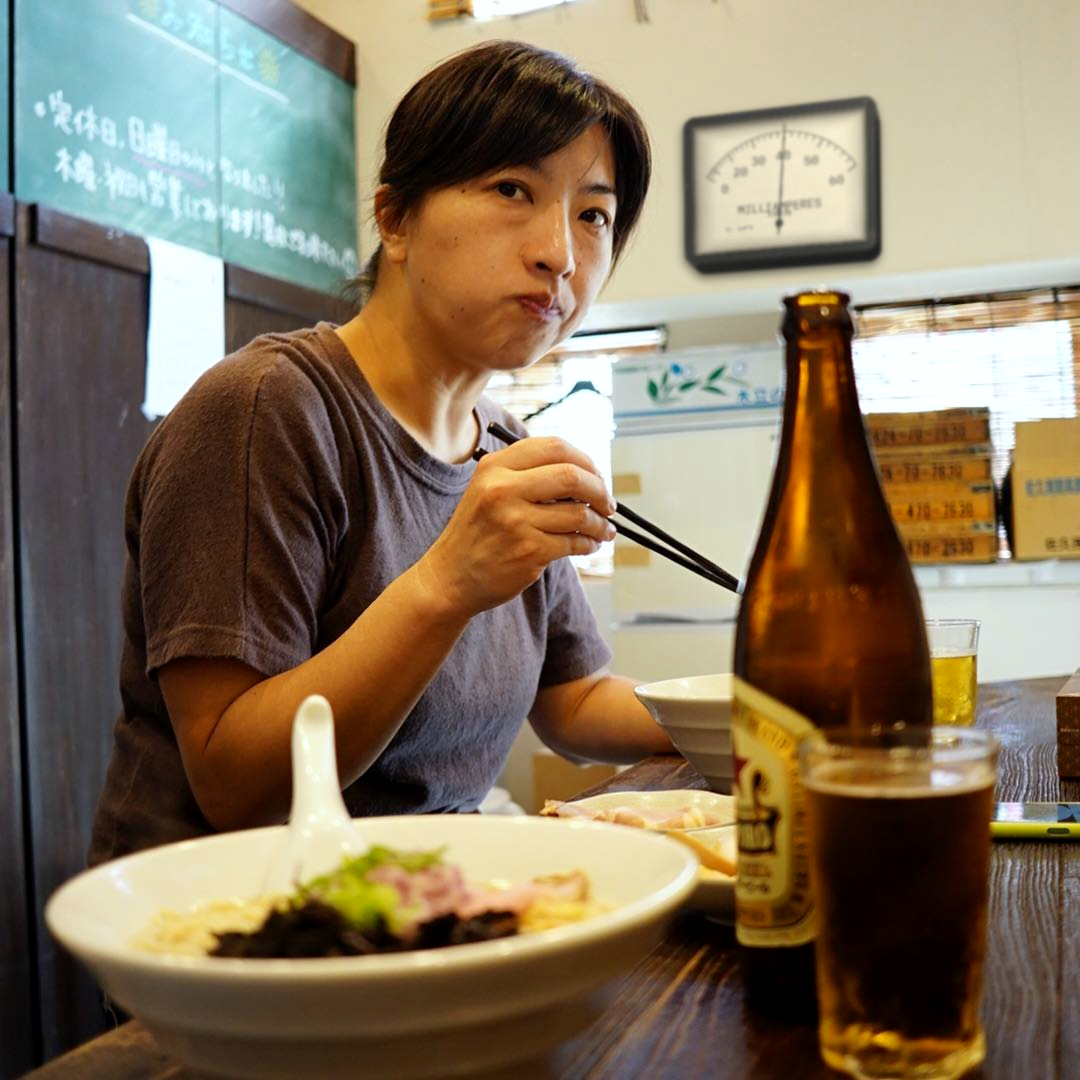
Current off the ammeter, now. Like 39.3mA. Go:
40mA
